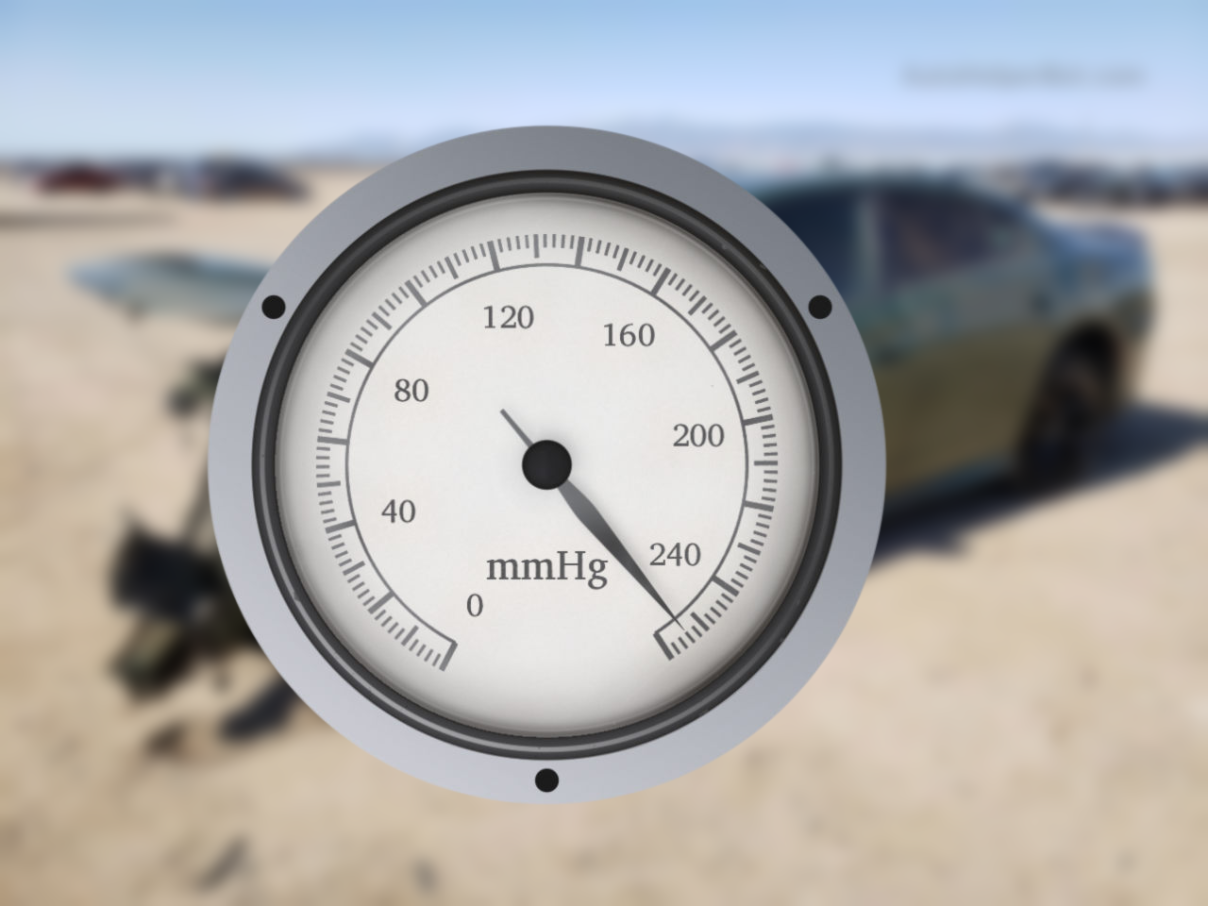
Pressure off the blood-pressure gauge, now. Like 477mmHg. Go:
254mmHg
